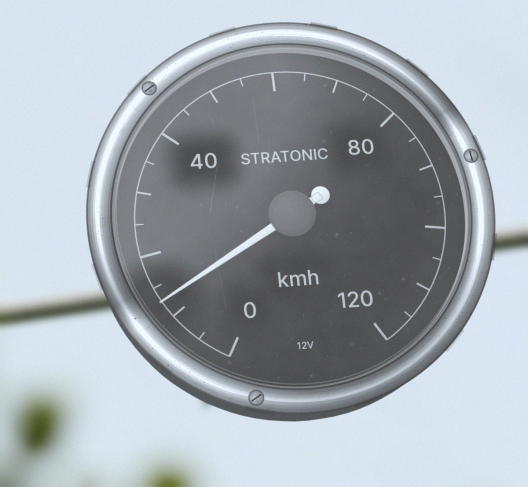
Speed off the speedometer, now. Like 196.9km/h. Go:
12.5km/h
